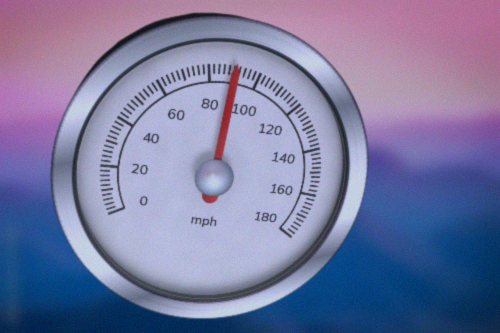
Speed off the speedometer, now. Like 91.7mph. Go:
90mph
